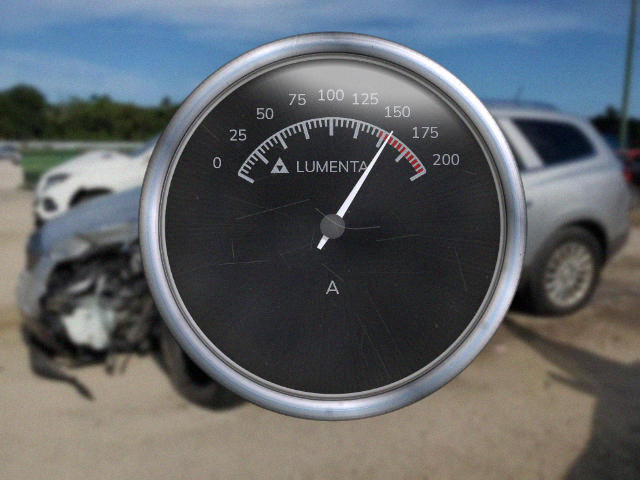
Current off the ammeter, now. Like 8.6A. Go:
155A
